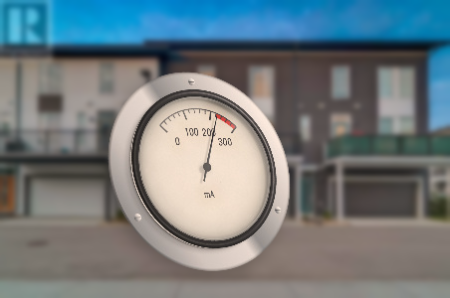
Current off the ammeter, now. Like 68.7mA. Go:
220mA
